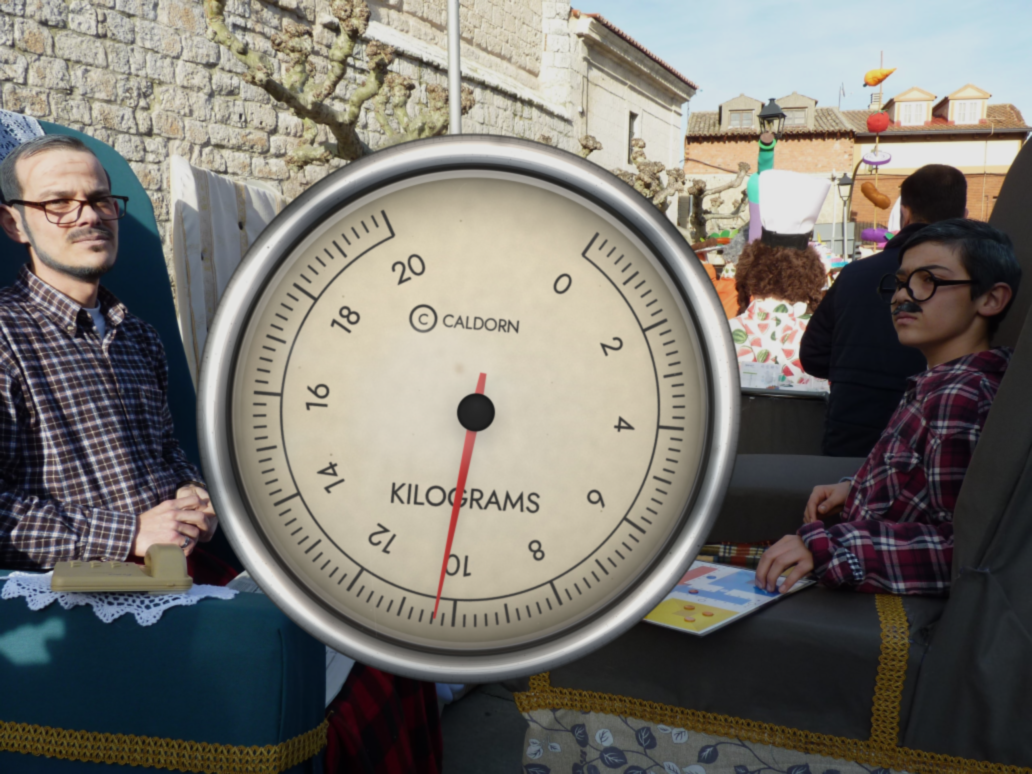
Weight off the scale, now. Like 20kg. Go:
10.4kg
